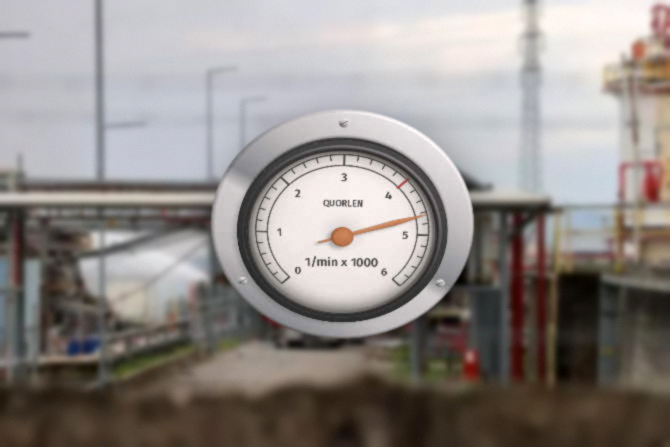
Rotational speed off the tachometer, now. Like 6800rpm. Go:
4600rpm
